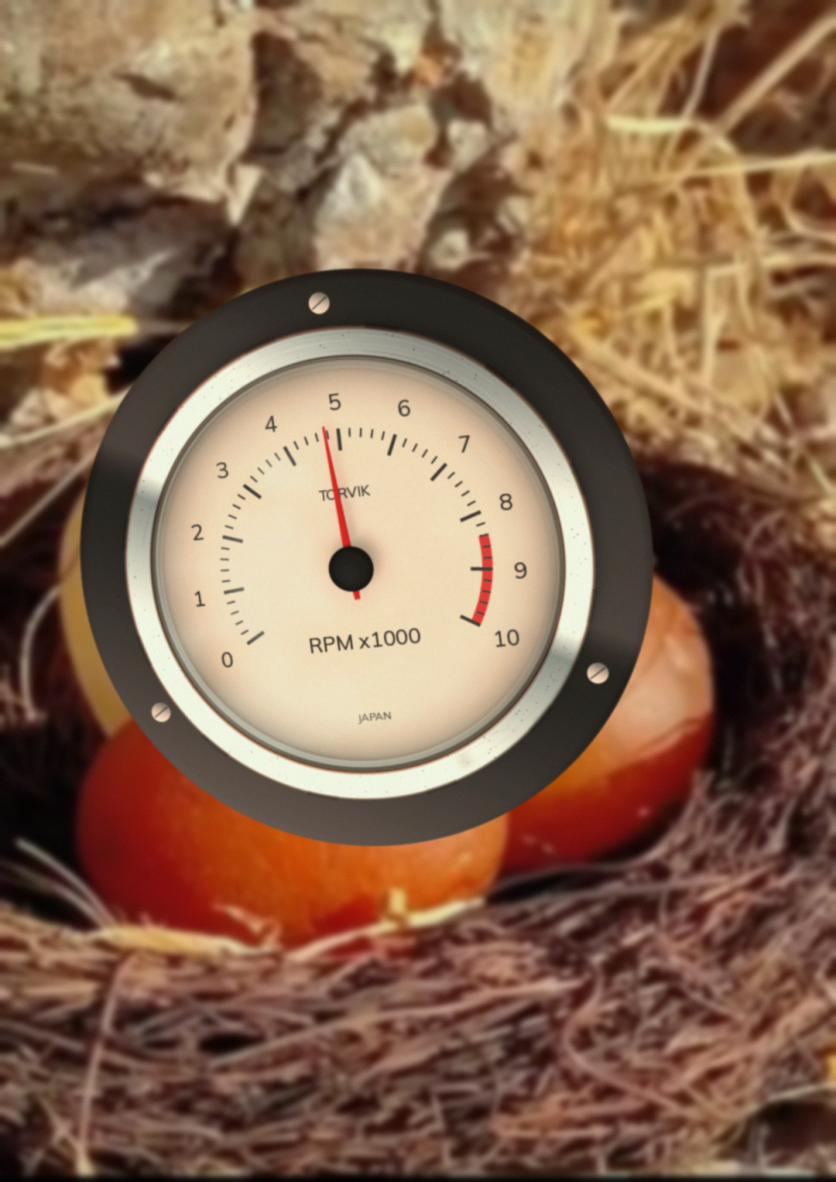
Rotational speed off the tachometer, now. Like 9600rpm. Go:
4800rpm
